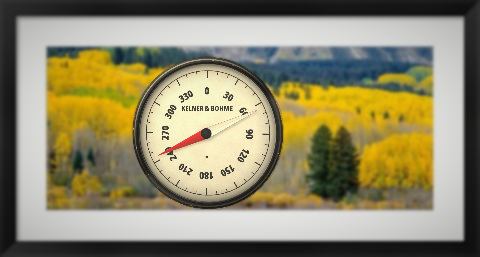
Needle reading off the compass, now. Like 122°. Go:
245°
